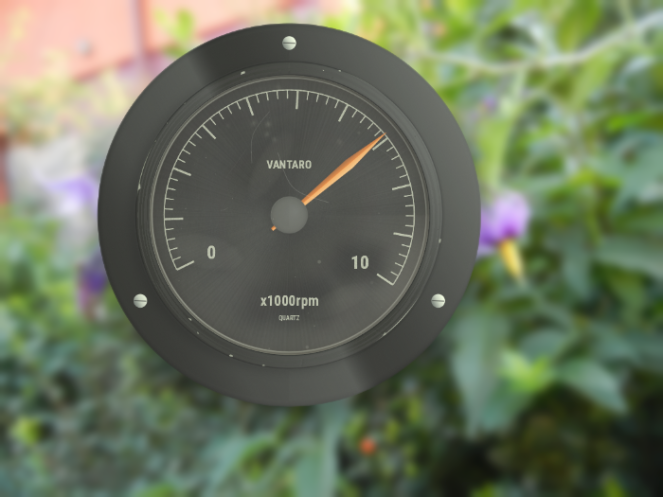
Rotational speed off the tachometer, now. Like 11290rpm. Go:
6900rpm
